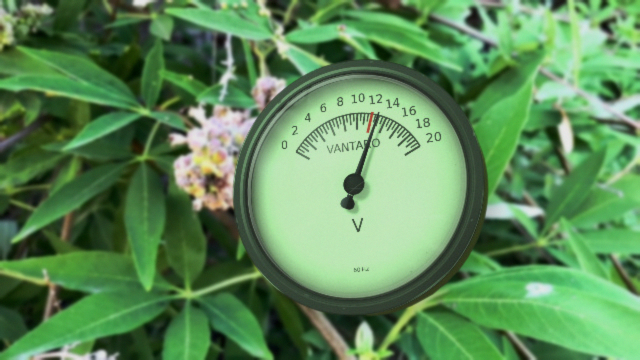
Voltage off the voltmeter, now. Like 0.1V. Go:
13V
